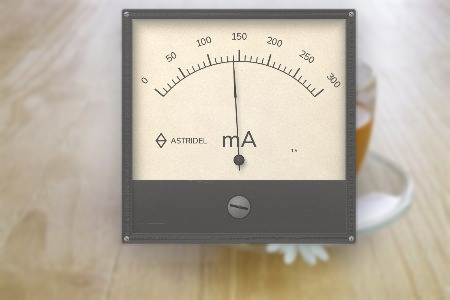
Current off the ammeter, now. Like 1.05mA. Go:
140mA
